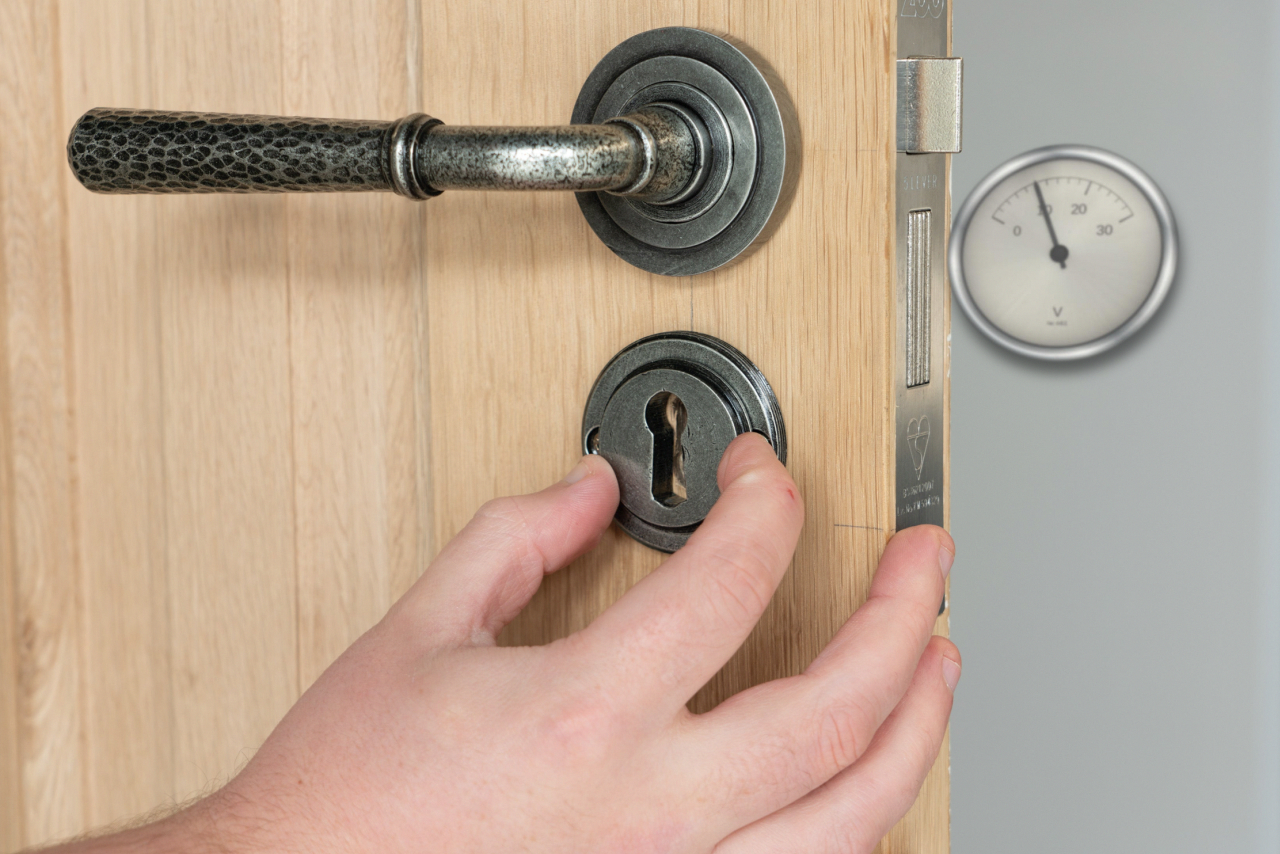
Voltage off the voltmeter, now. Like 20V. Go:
10V
